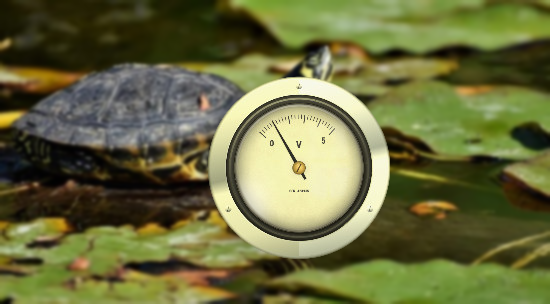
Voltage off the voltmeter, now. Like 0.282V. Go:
1V
